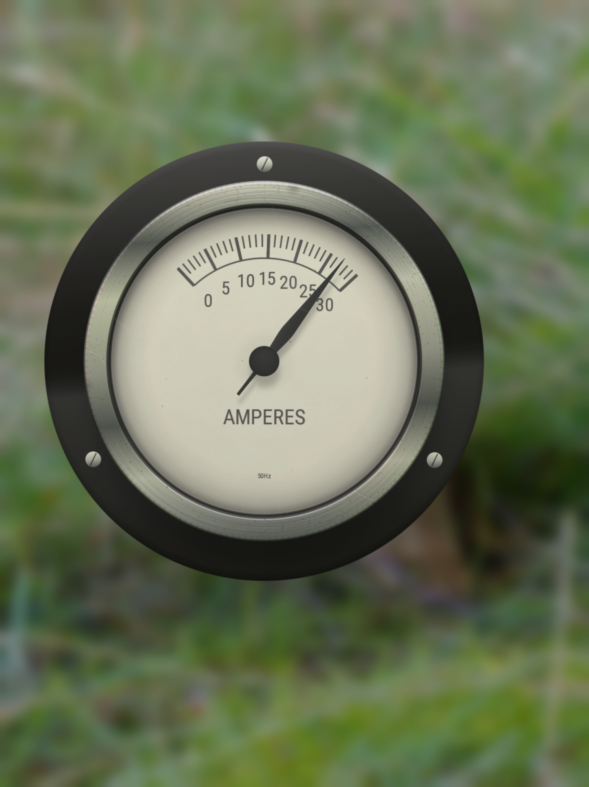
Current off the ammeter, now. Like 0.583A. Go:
27A
